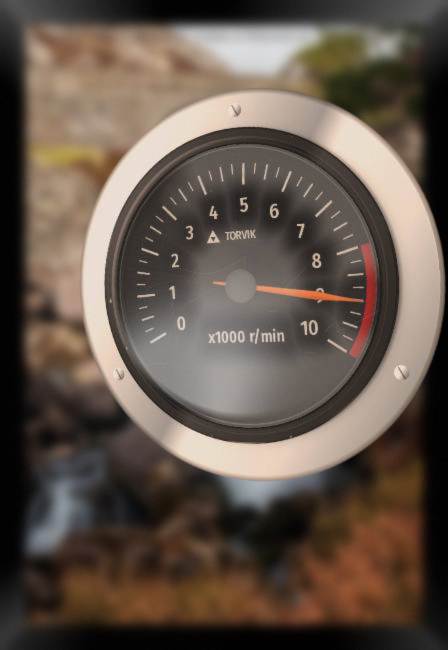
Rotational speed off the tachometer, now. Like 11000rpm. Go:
9000rpm
